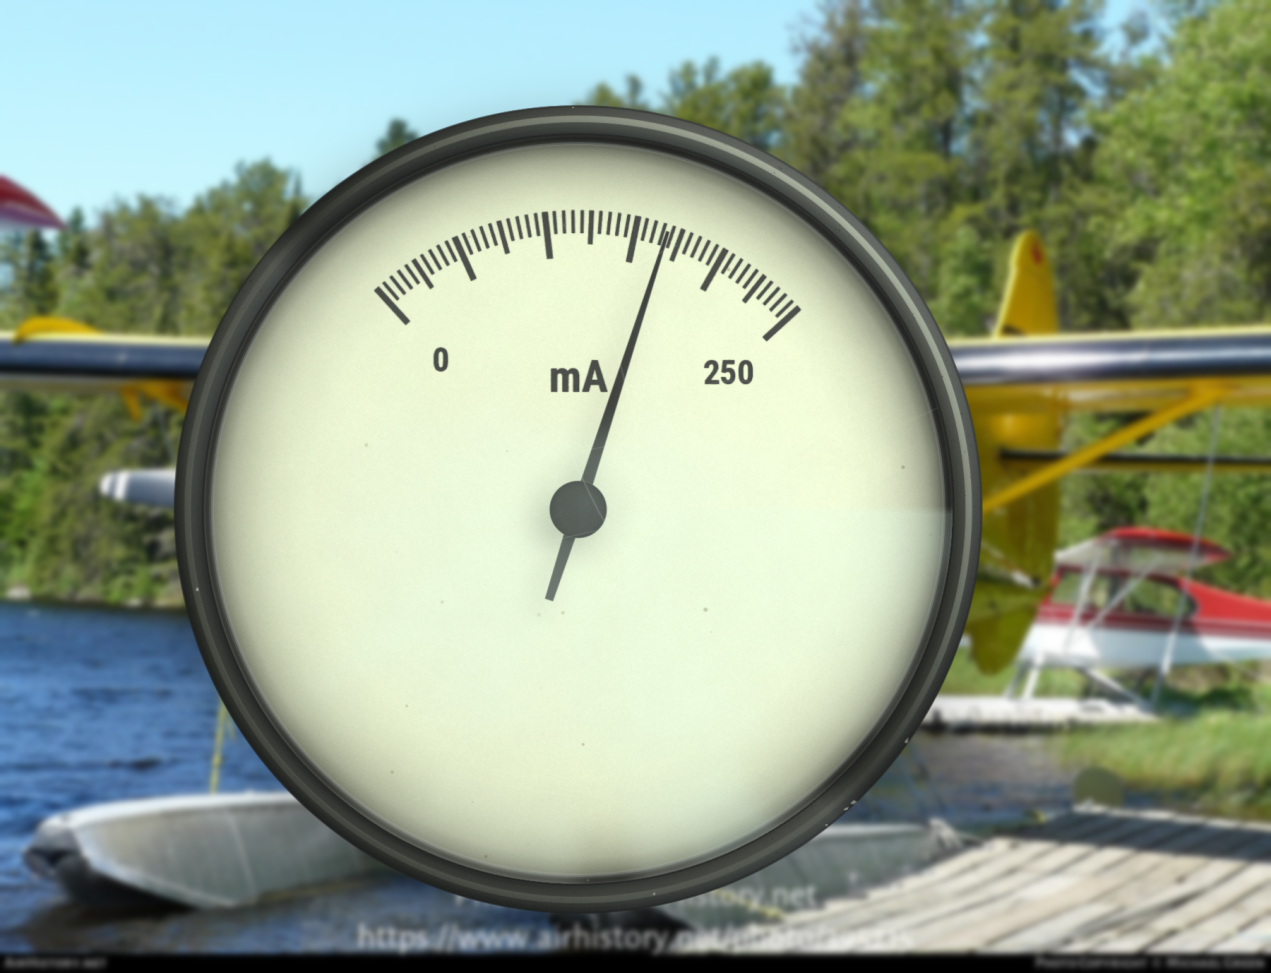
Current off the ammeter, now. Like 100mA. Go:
167.5mA
